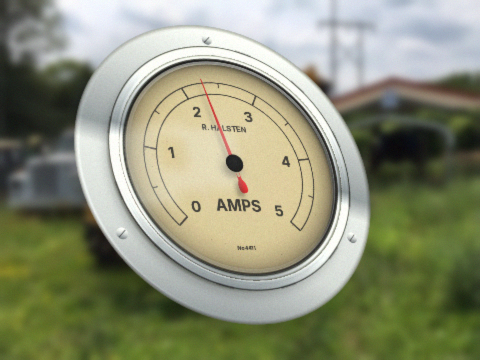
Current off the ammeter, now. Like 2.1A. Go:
2.25A
